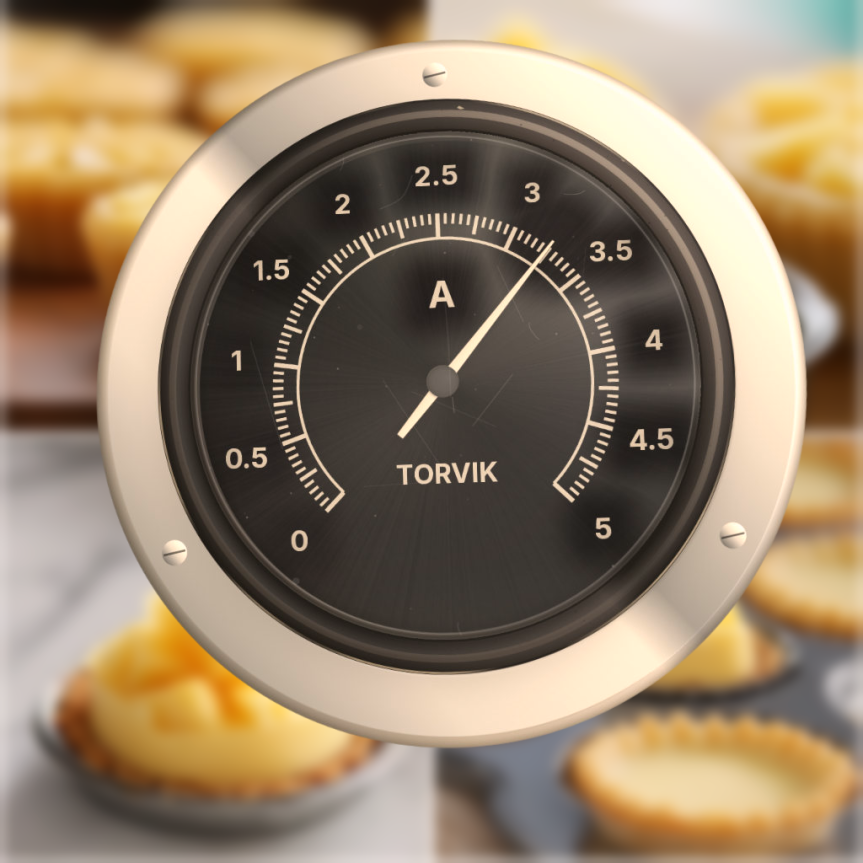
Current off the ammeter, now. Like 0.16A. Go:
3.25A
